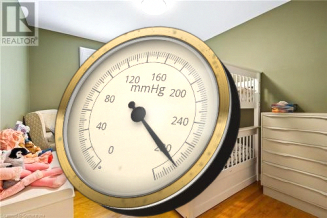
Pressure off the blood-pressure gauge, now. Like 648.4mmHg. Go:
280mmHg
